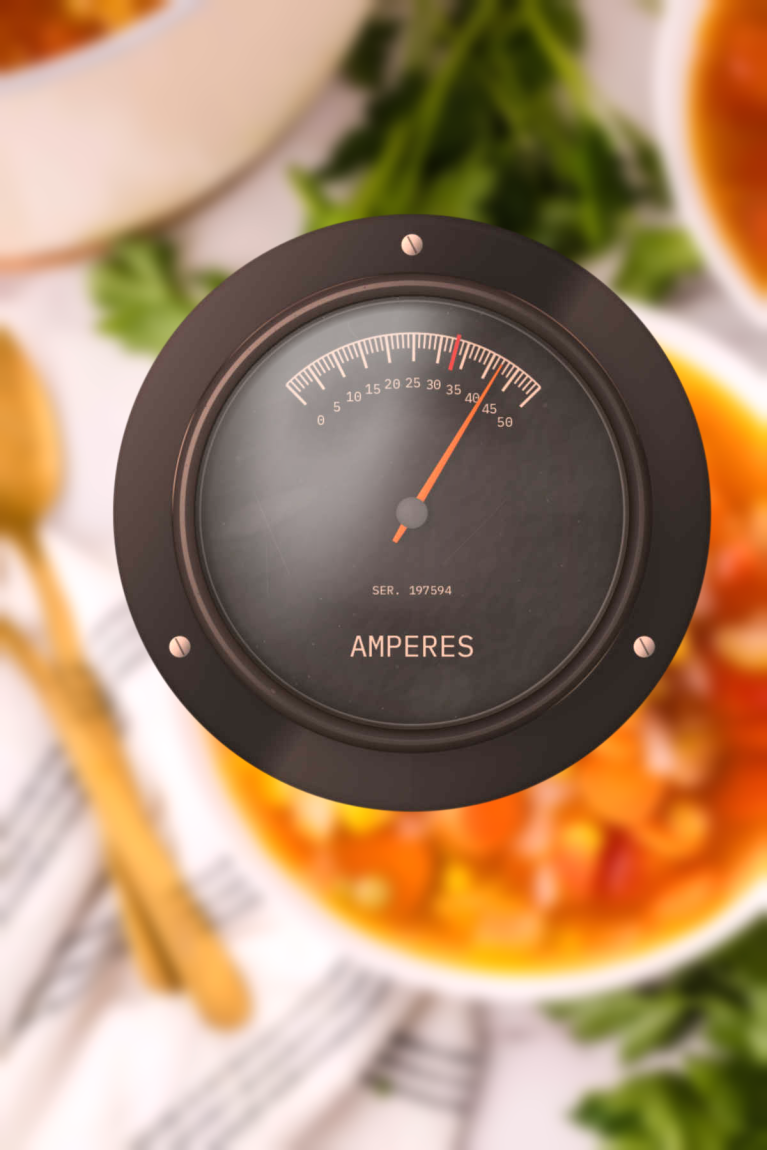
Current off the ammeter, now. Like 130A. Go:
42A
